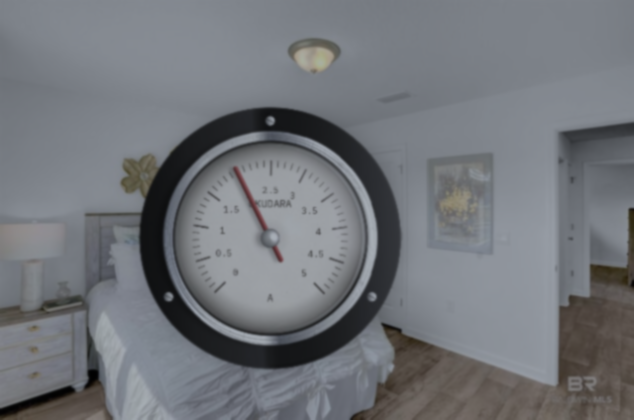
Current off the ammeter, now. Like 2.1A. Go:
2A
